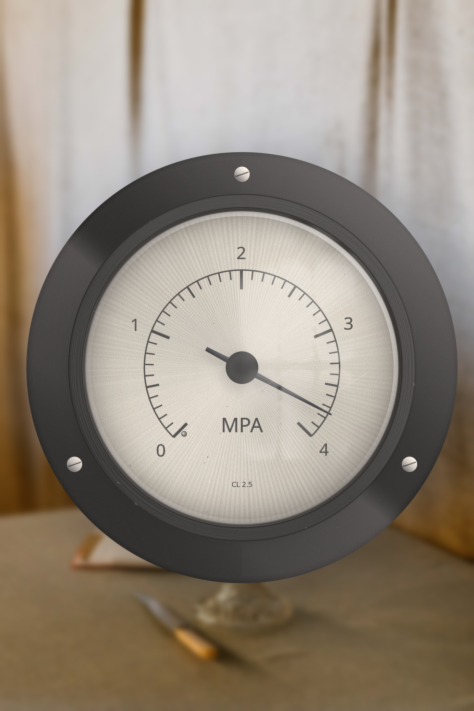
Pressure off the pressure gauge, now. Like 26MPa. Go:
3.75MPa
